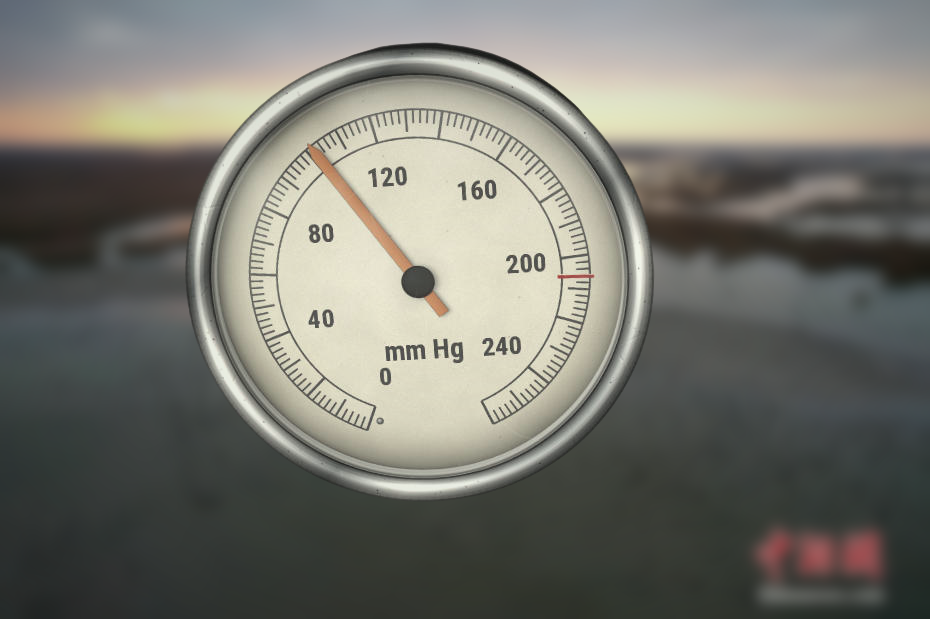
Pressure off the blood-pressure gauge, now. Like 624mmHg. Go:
102mmHg
